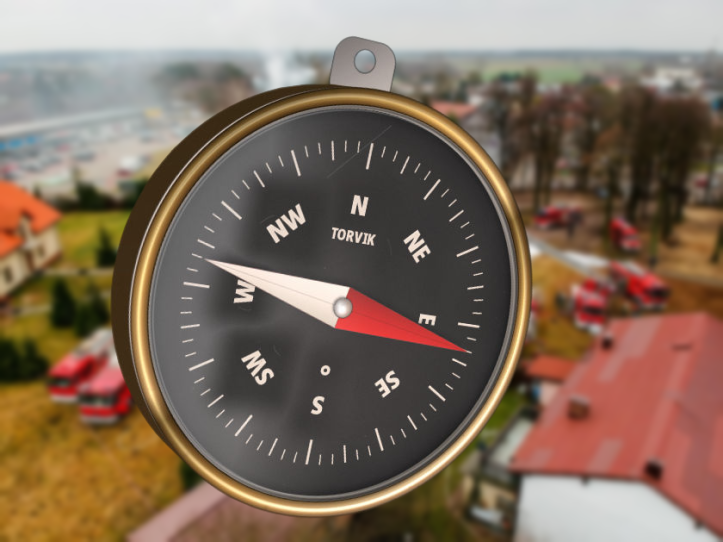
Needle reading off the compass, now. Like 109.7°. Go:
100°
